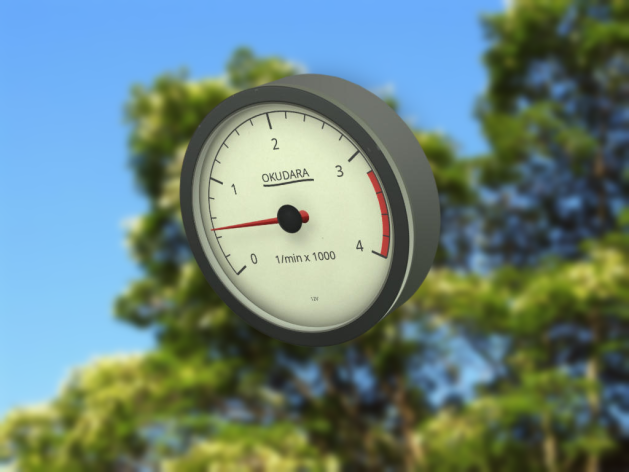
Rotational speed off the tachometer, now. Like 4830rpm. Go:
500rpm
